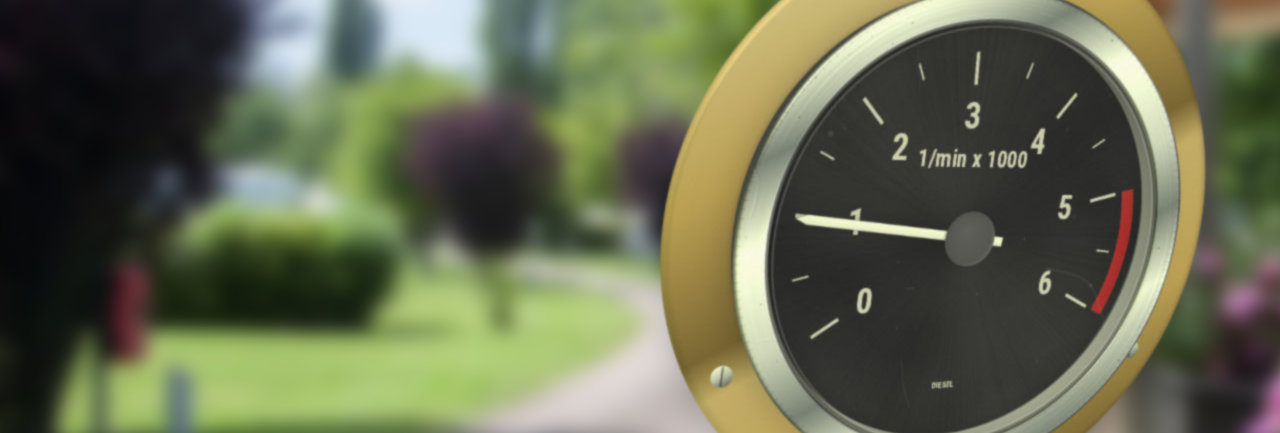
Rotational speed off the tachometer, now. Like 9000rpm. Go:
1000rpm
